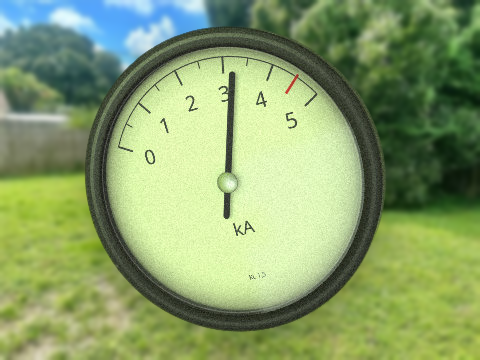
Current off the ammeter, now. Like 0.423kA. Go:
3.25kA
